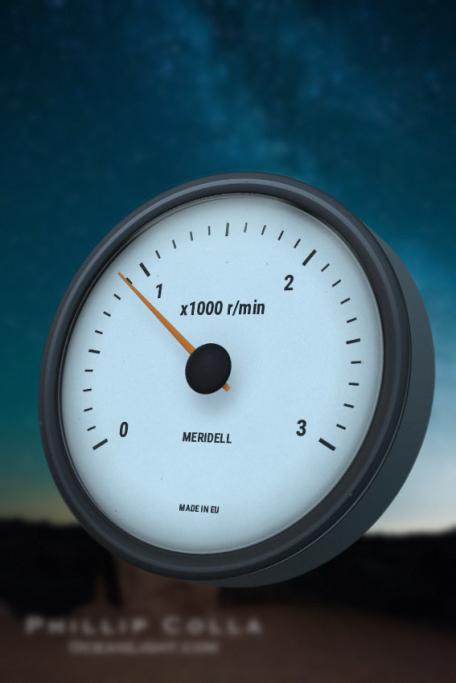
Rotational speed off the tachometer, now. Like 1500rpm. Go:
900rpm
